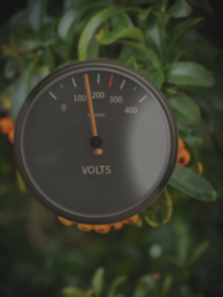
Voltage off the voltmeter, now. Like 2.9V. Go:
150V
